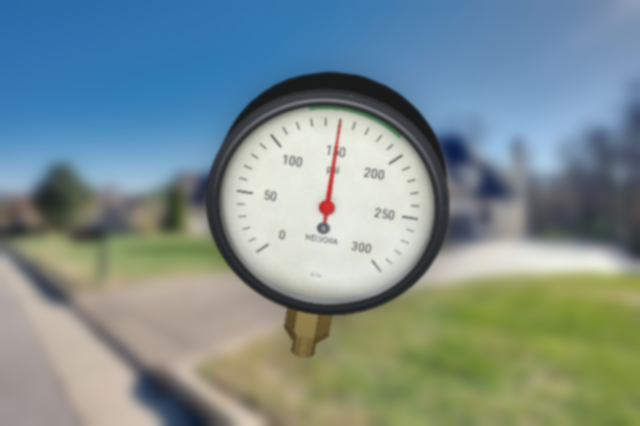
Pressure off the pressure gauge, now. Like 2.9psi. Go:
150psi
